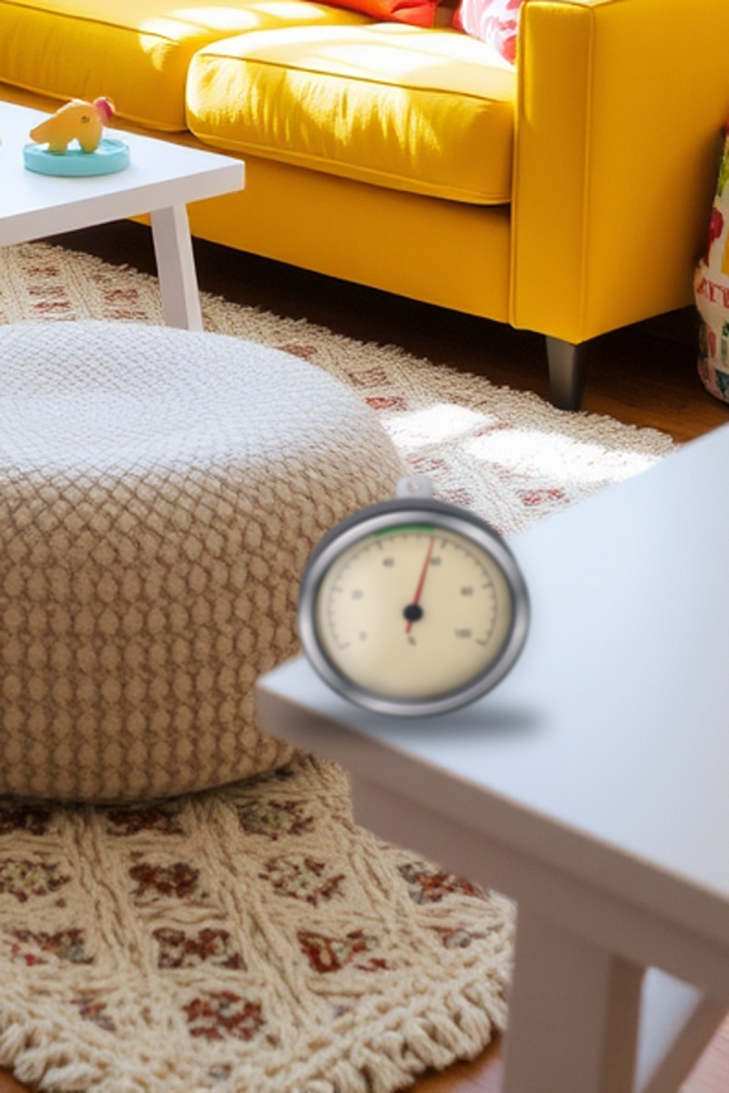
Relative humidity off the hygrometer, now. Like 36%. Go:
56%
